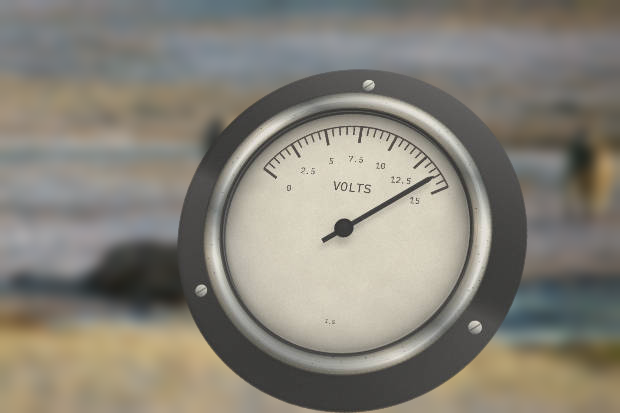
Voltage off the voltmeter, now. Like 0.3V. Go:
14V
